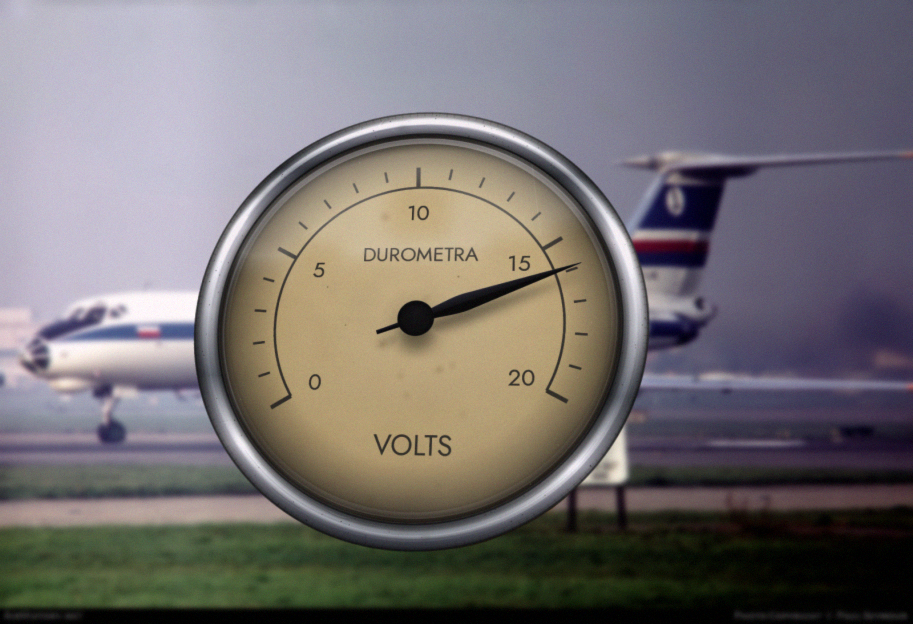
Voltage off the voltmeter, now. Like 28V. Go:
16V
